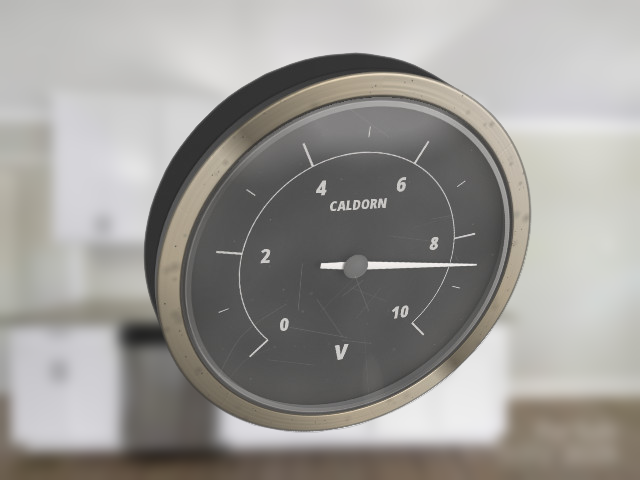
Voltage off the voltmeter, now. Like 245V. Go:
8.5V
